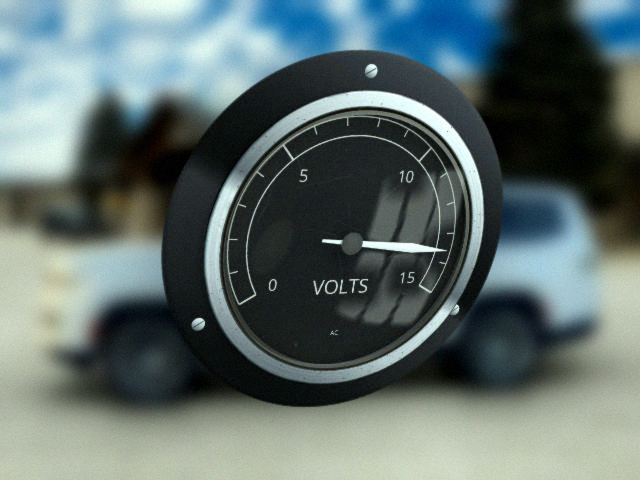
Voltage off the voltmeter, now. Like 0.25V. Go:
13.5V
